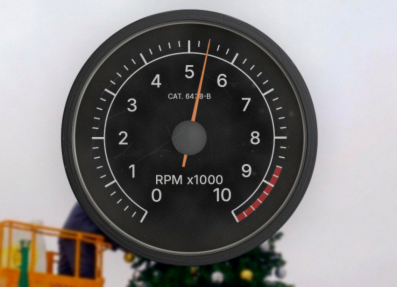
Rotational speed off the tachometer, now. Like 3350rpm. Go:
5400rpm
